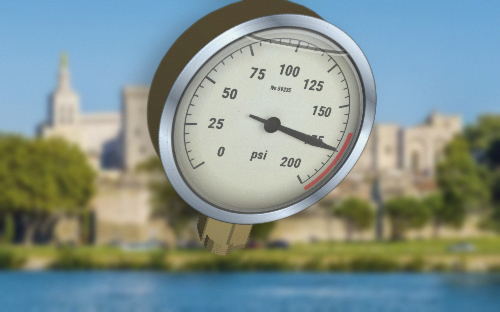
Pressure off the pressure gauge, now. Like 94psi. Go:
175psi
